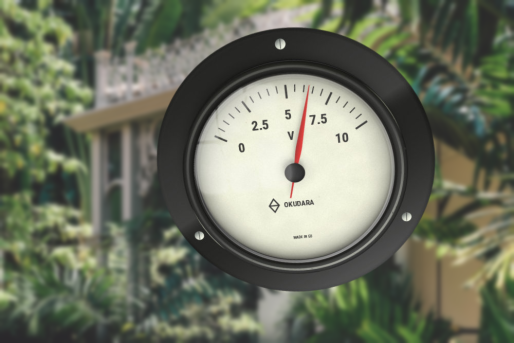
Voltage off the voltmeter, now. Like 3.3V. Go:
6.25V
